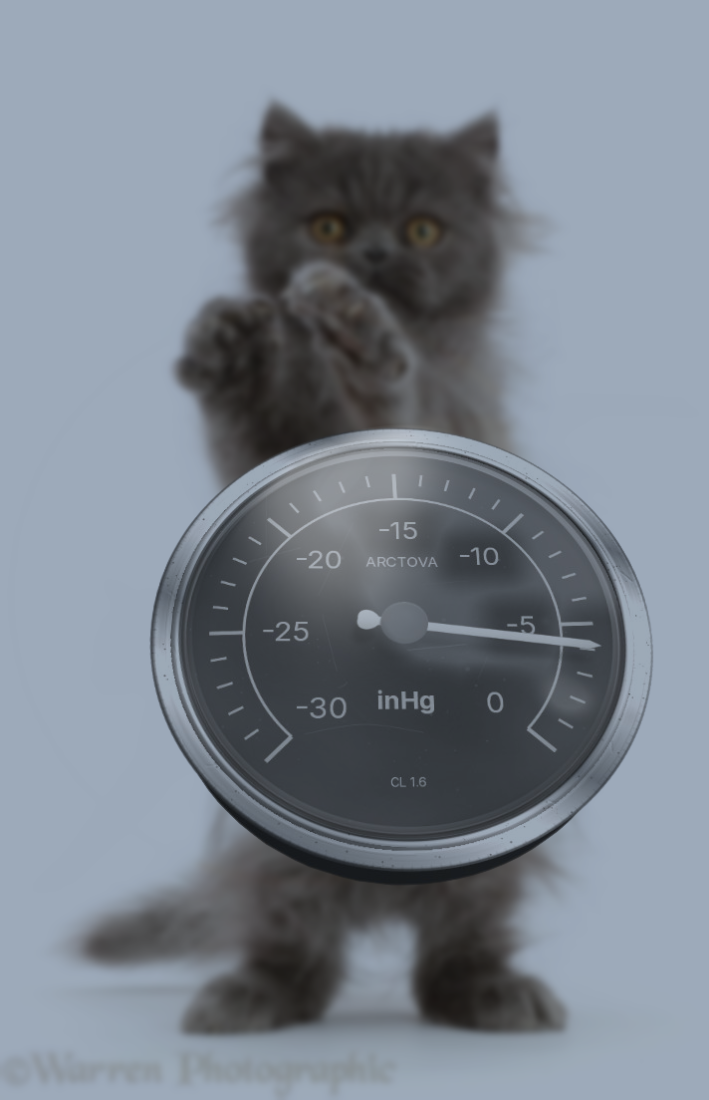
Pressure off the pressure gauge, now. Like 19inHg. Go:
-4inHg
